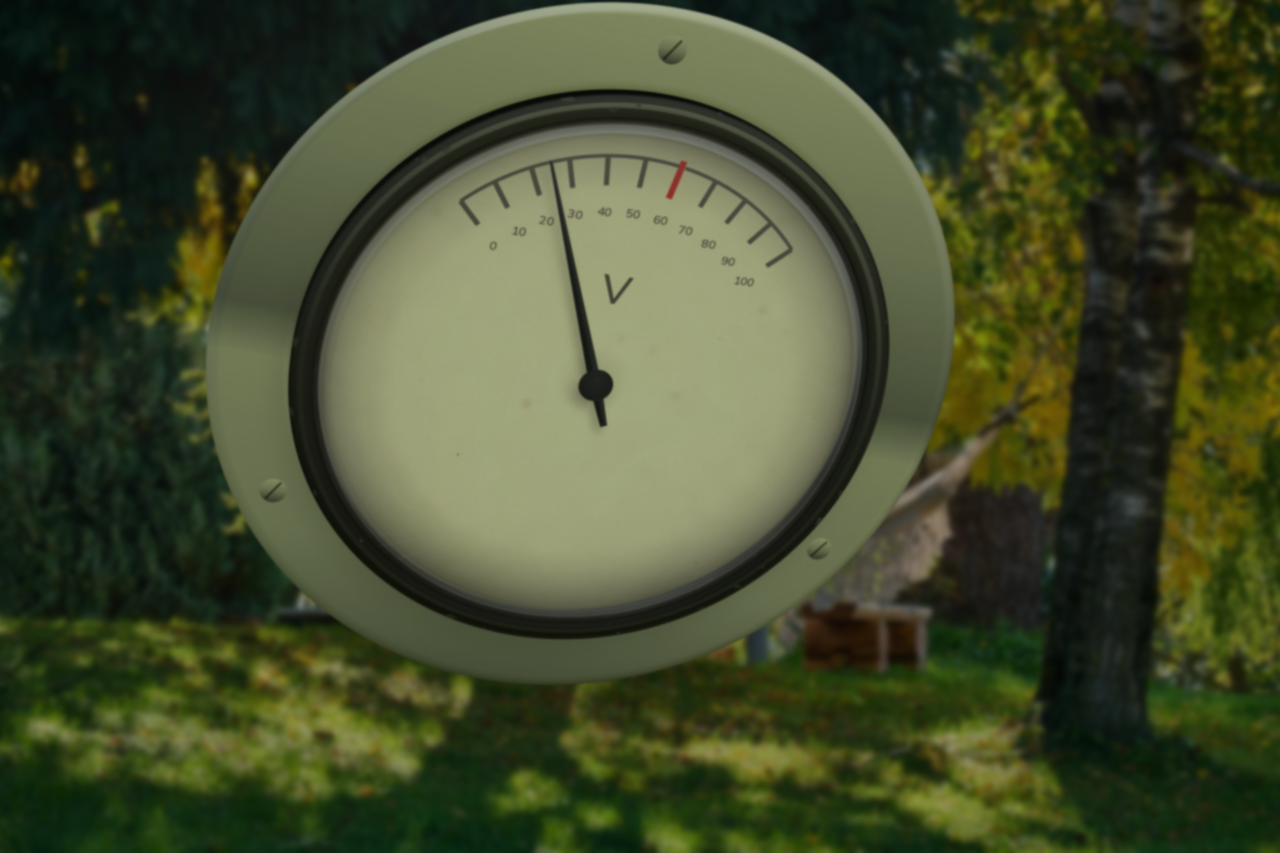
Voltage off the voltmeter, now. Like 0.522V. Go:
25V
